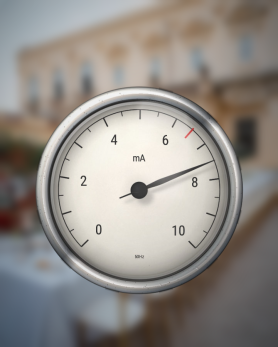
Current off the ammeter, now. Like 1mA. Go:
7.5mA
